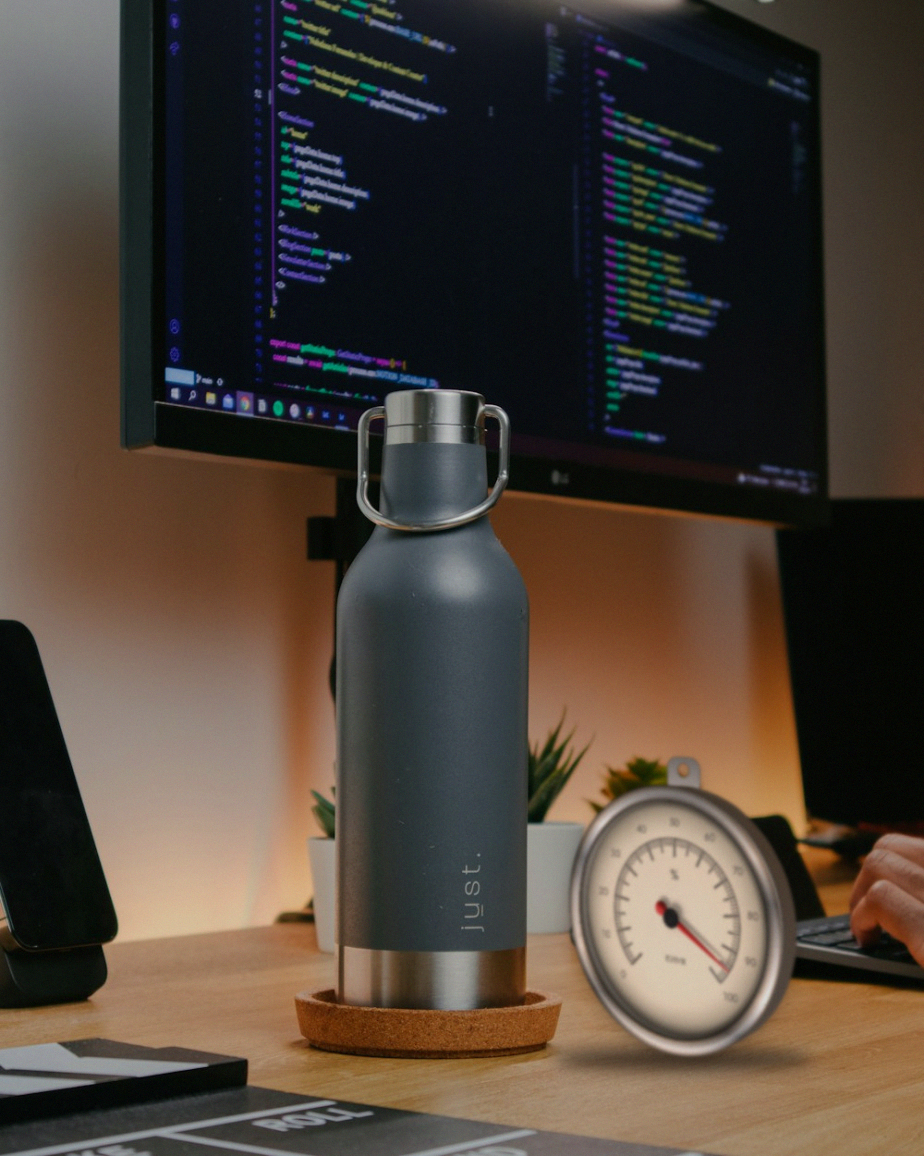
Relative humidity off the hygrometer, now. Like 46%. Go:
95%
